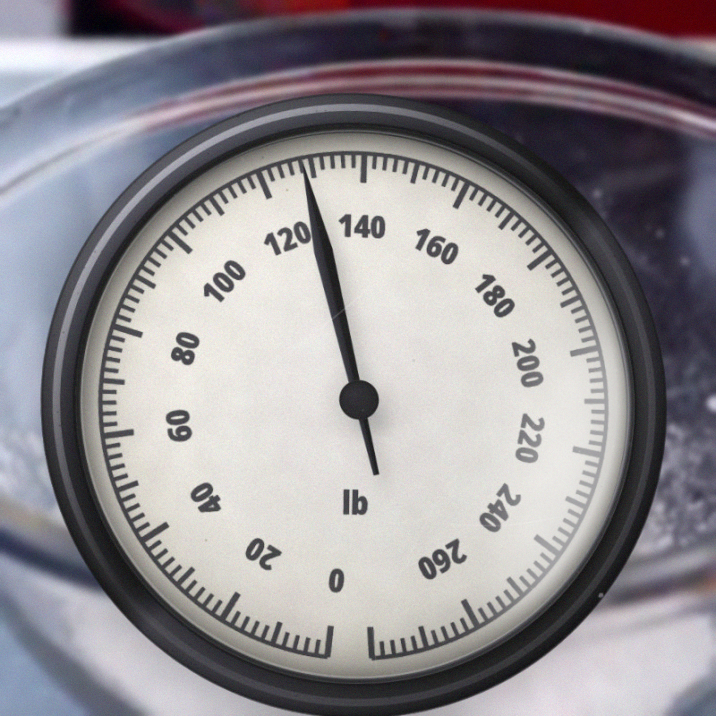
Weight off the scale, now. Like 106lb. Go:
128lb
